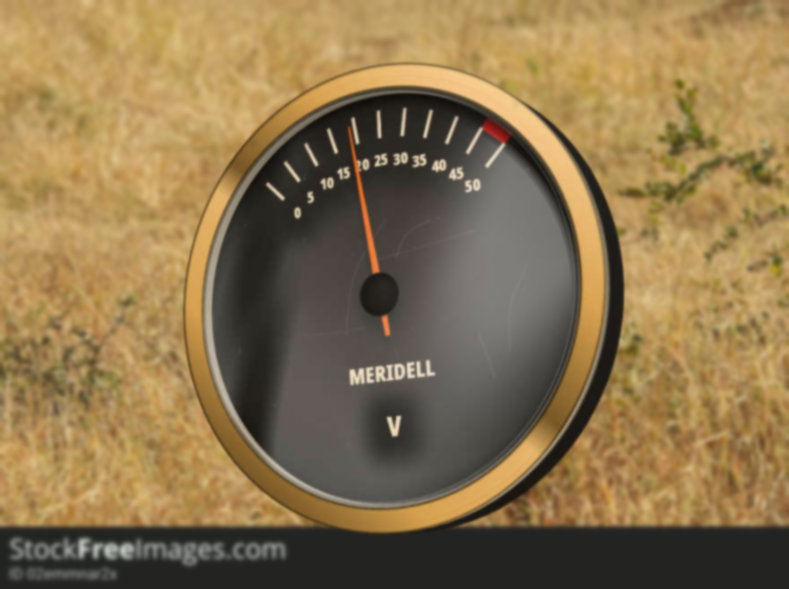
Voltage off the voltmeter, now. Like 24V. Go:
20V
